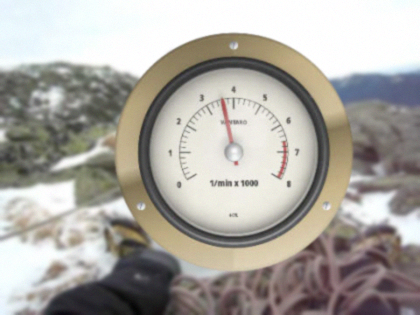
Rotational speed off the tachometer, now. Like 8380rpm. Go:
3600rpm
